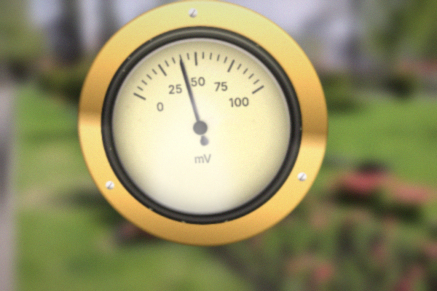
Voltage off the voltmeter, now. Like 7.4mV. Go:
40mV
